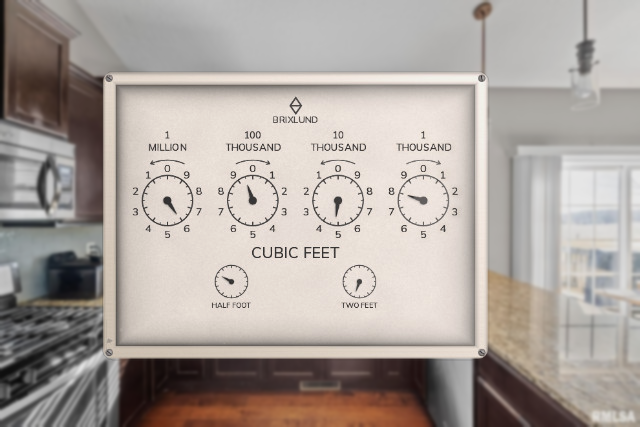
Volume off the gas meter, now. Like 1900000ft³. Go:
594800ft³
